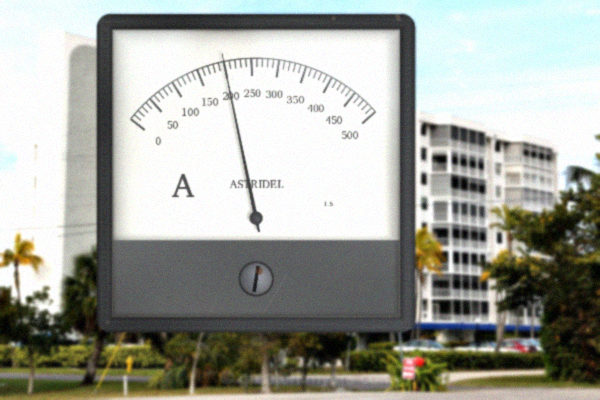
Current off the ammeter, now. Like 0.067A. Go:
200A
